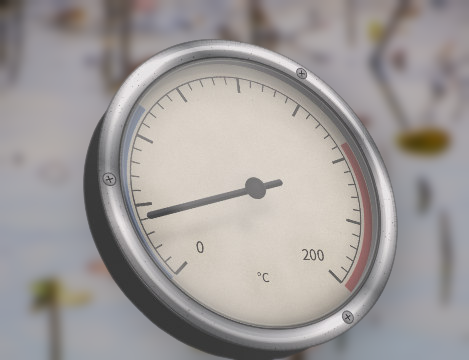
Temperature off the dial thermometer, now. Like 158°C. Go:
20°C
